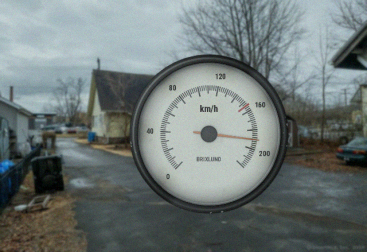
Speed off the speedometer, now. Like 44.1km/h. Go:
190km/h
